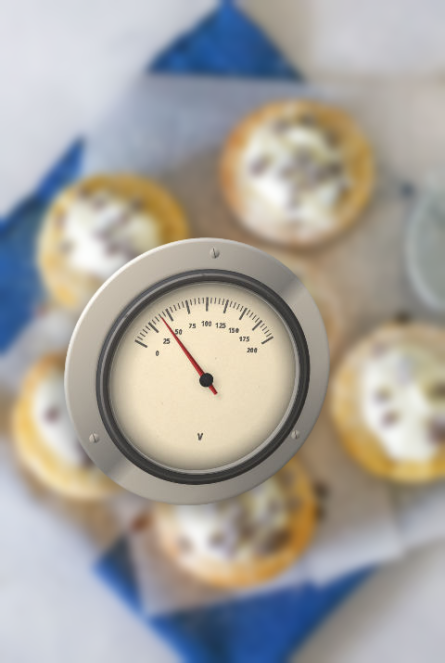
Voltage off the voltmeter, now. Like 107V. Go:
40V
